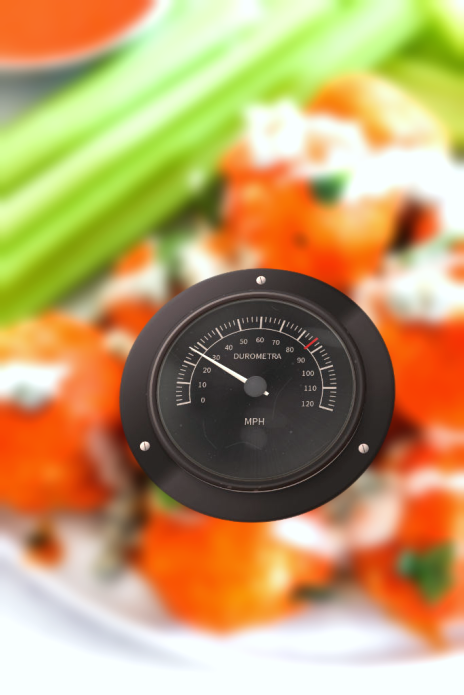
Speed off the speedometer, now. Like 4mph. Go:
26mph
